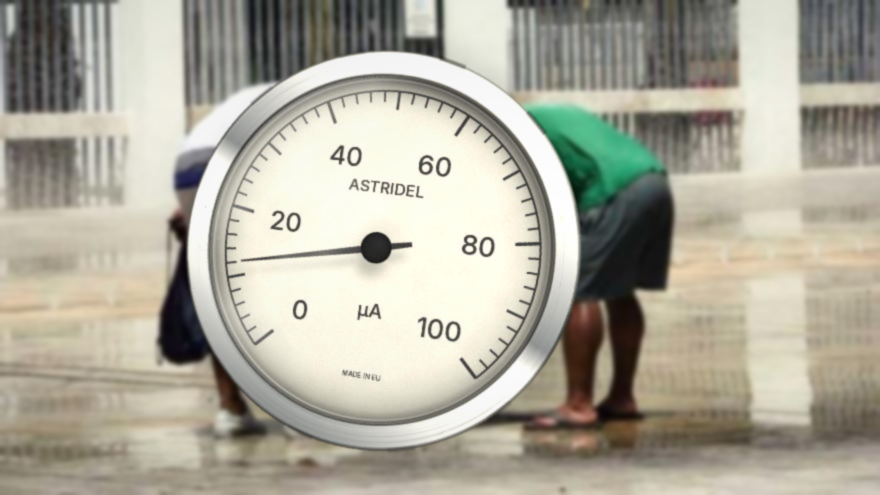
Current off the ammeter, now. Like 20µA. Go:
12µA
